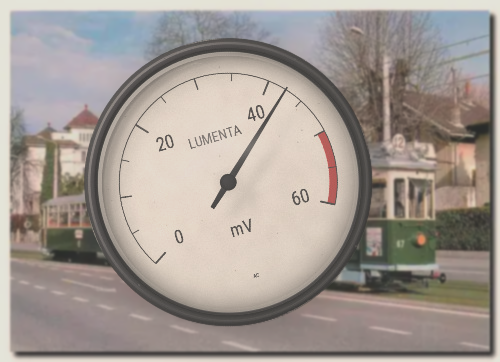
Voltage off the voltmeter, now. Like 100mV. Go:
42.5mV
